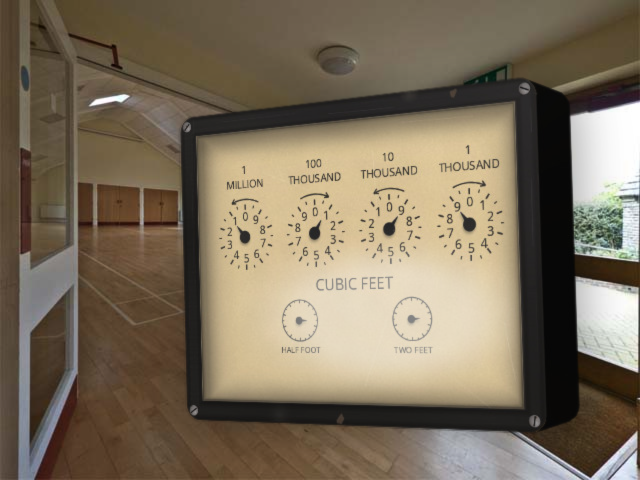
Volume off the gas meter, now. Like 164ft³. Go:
108900ft³
